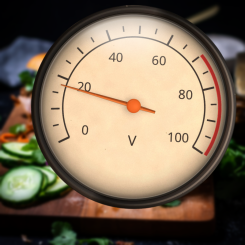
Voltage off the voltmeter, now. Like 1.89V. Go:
17.5V
